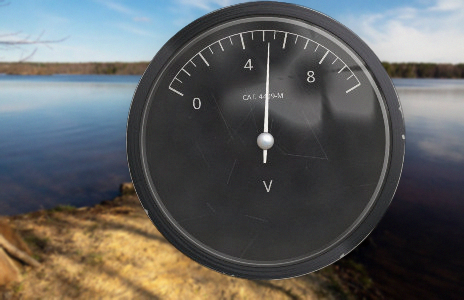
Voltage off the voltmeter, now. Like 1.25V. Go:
5.25V
